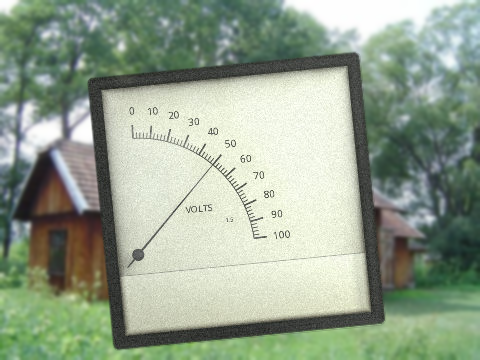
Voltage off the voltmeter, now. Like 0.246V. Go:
50V
